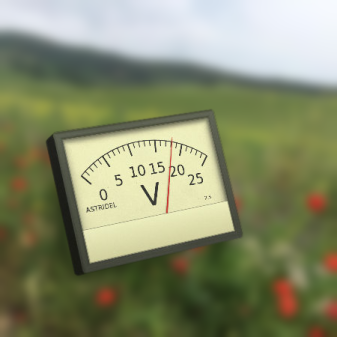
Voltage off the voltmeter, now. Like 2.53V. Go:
18V
